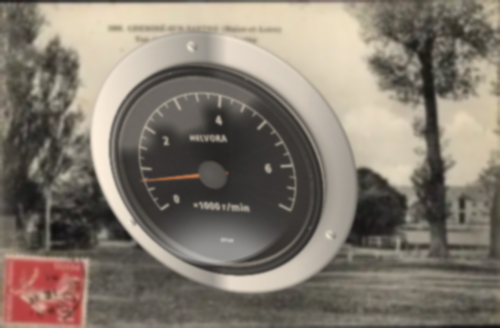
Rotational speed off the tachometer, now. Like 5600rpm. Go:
750rpm
